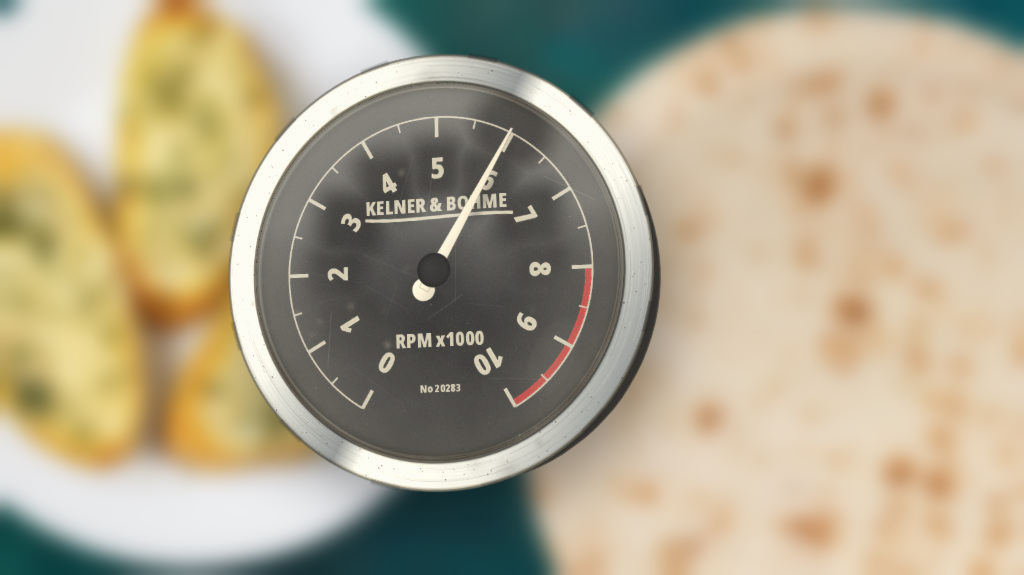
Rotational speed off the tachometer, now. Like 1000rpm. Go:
6000rpm
